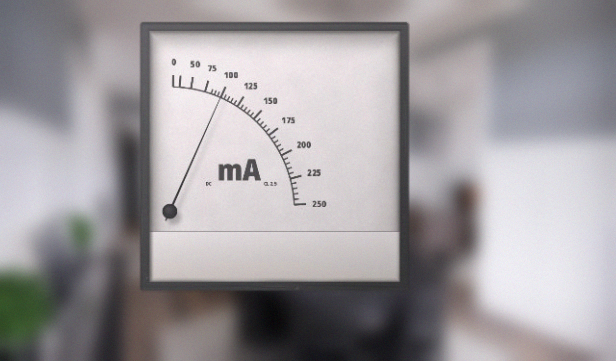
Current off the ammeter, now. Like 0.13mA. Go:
100mA
